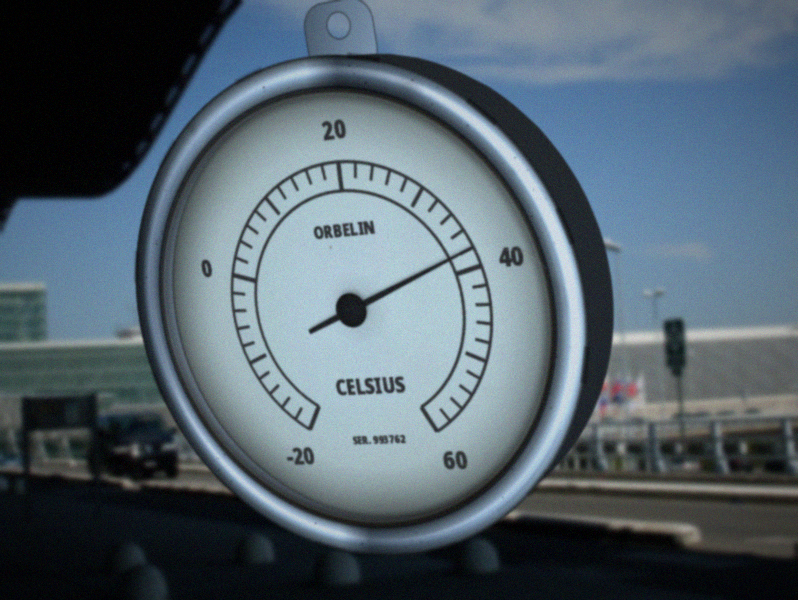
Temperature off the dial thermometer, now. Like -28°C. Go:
38°C
